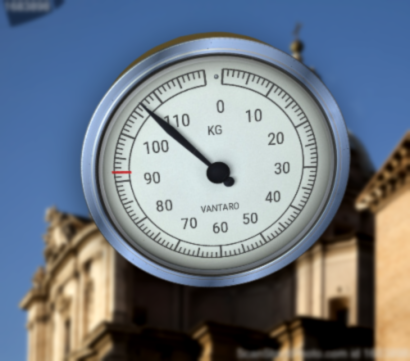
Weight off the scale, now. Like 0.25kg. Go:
107kg
